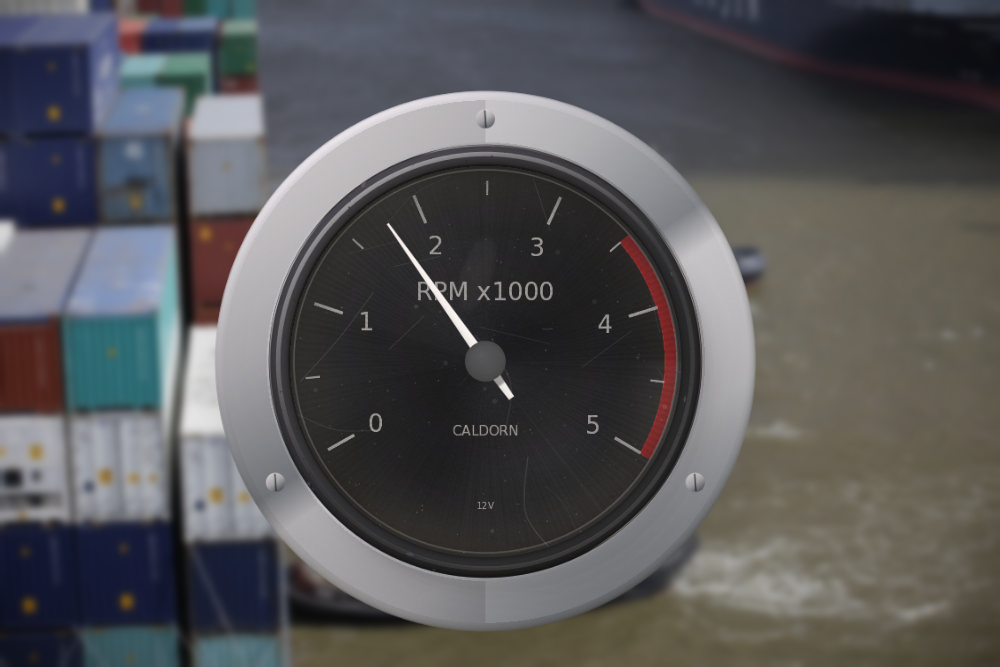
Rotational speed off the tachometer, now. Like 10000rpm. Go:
1750rpm
